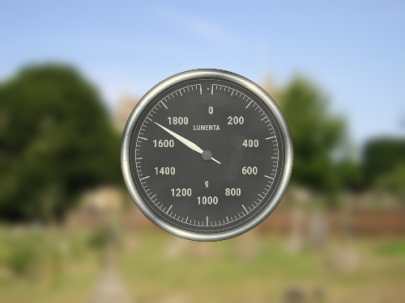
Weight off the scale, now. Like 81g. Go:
1700g
